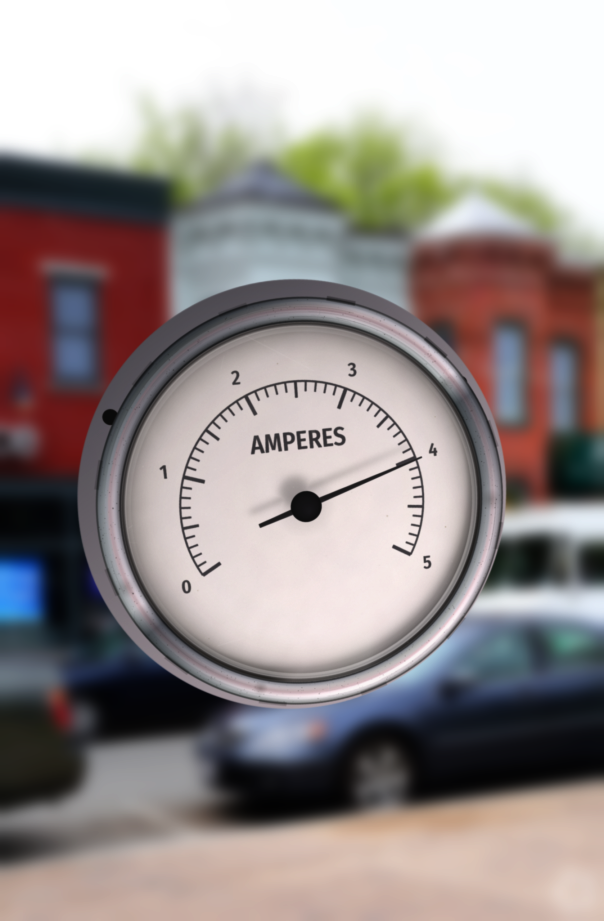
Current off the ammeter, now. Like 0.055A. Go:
4A
